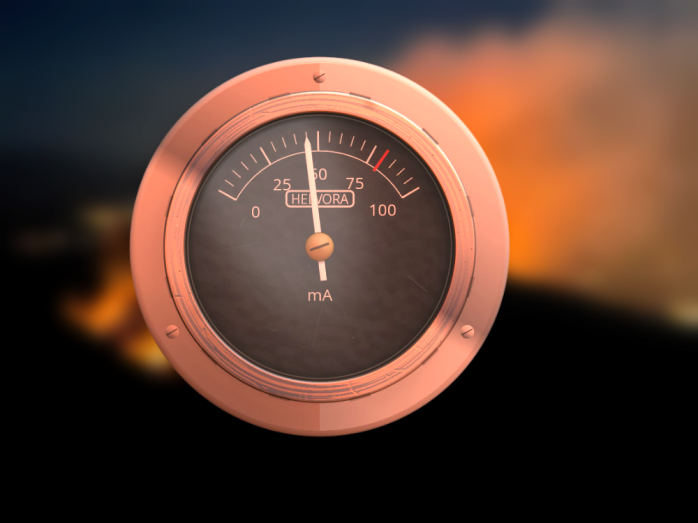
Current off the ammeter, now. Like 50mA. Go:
45mA
